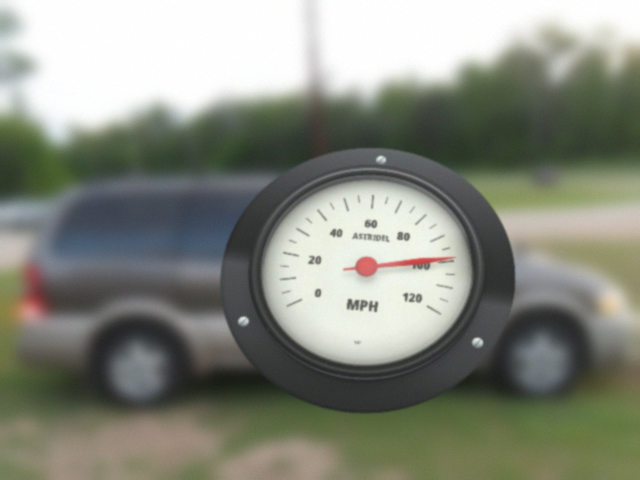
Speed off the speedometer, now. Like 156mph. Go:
100mph
